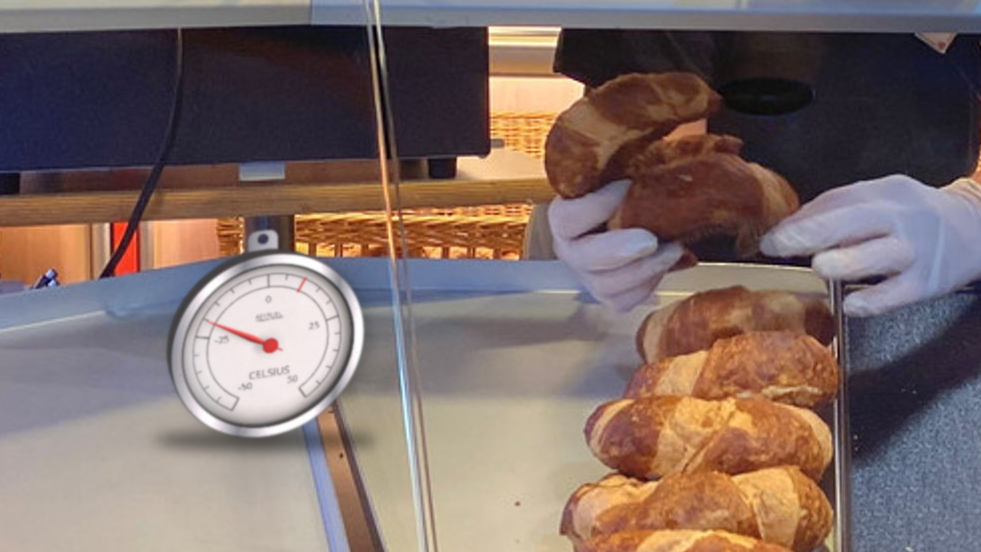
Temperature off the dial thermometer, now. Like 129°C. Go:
-20°C
